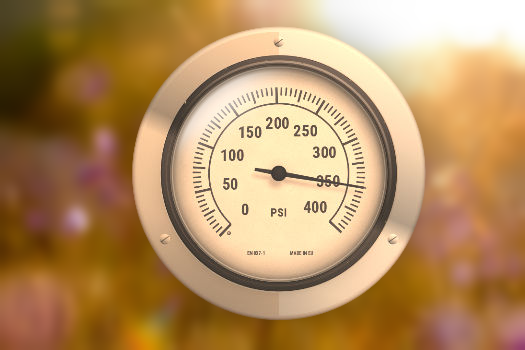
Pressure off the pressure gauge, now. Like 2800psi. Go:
350psi
